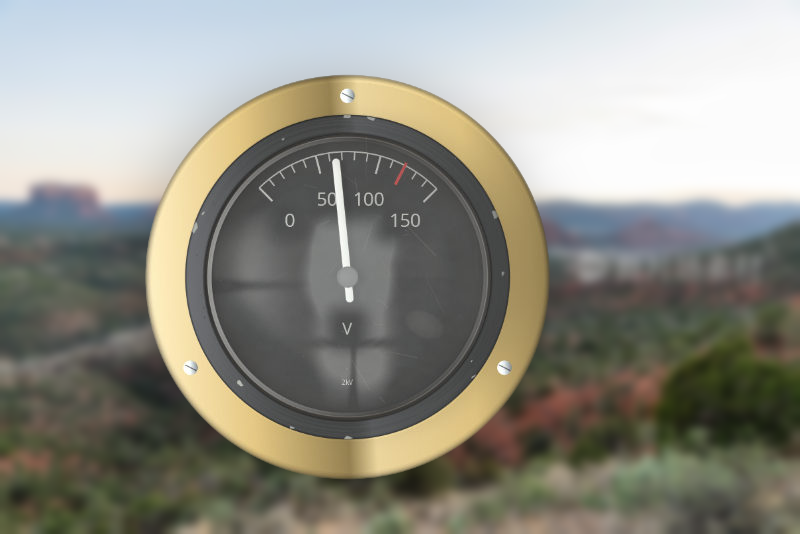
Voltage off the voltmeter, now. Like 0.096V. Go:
65V
